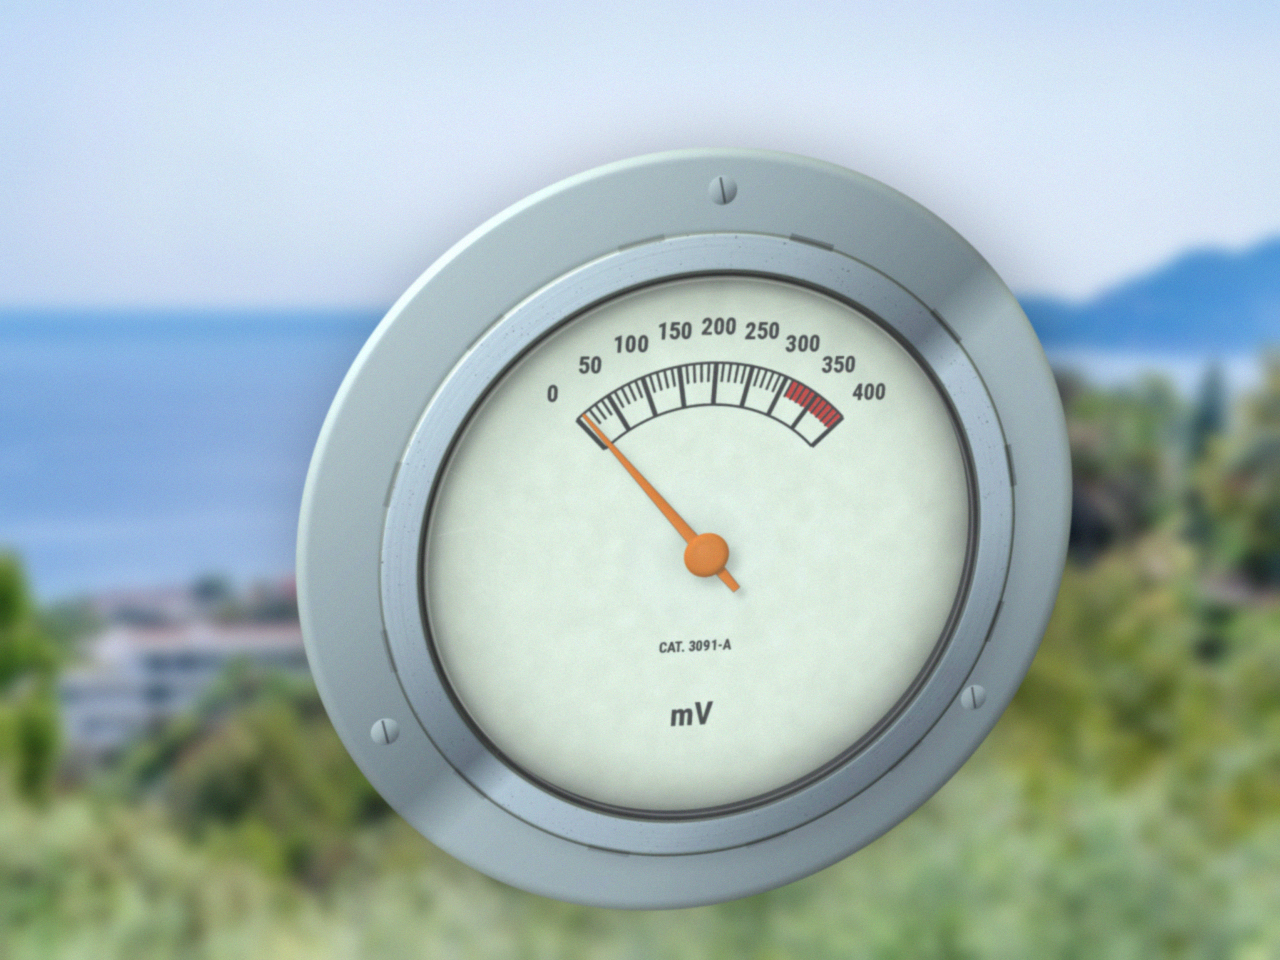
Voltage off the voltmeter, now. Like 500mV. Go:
10mV
